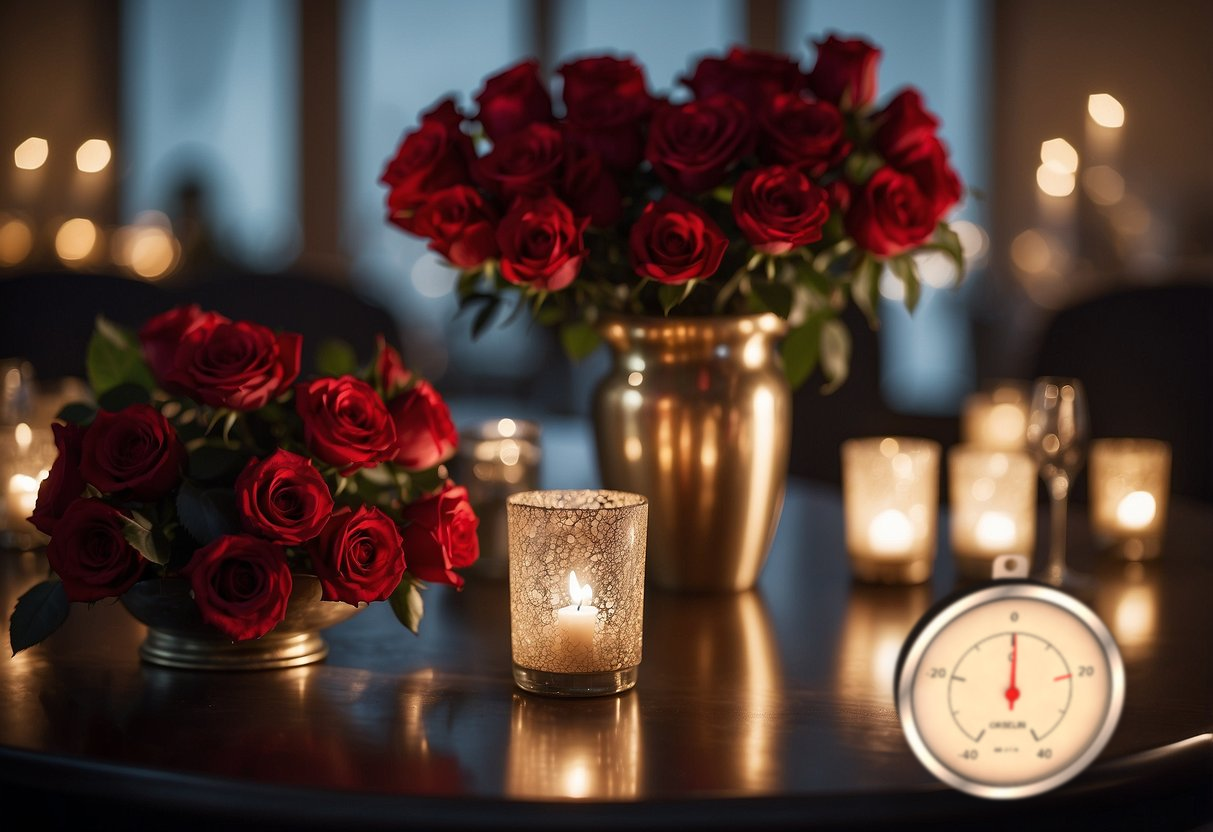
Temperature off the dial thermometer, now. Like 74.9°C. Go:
0°C
